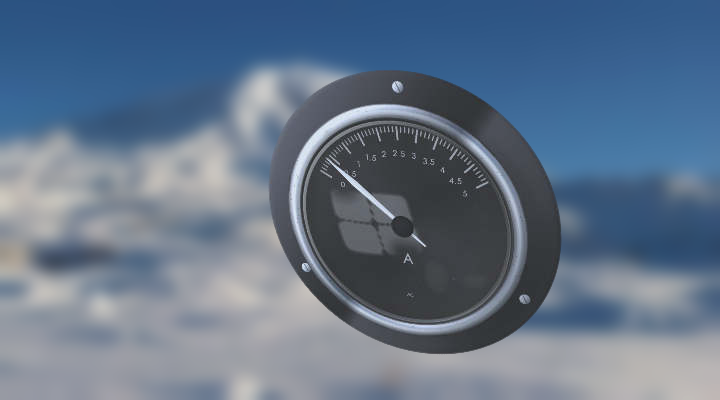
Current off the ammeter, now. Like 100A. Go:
0.5A
